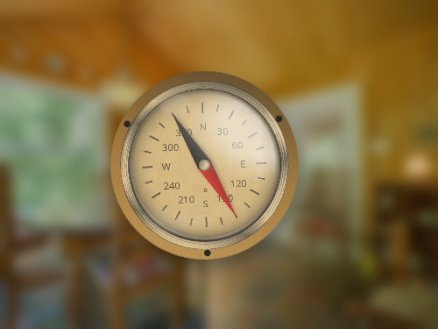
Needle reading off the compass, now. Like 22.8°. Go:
150°
